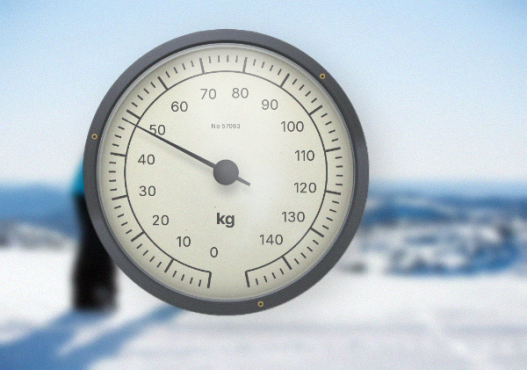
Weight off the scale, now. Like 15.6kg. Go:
48kg
